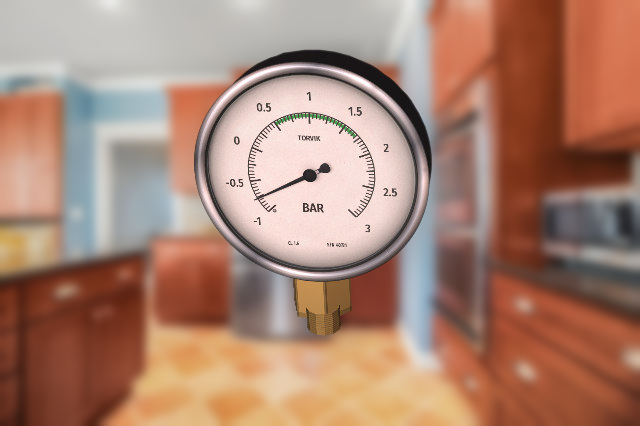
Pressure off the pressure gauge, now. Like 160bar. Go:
-0.75bar
